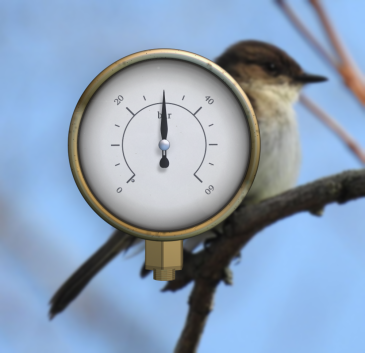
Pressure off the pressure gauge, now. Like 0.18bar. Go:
30bar
